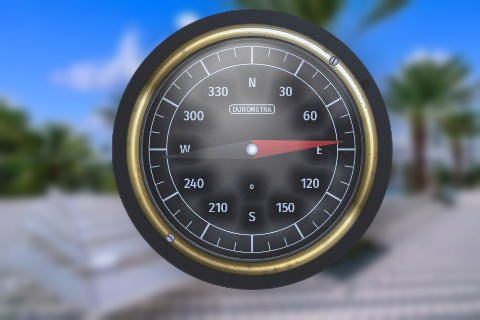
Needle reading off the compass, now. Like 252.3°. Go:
85°
